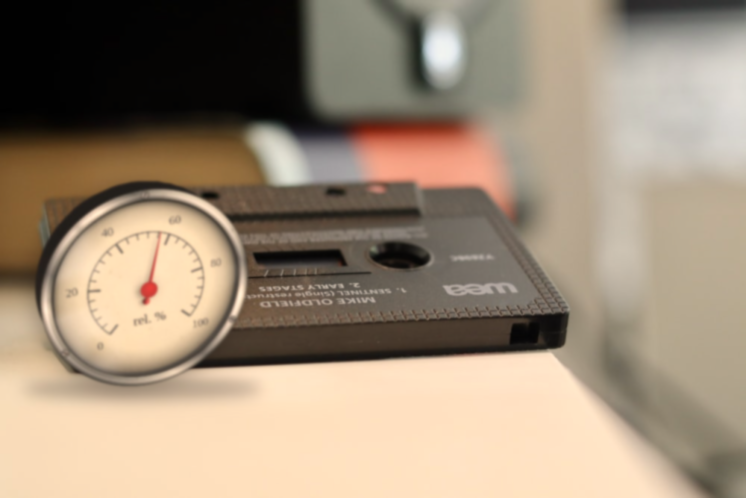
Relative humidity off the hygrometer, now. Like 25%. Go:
56%
